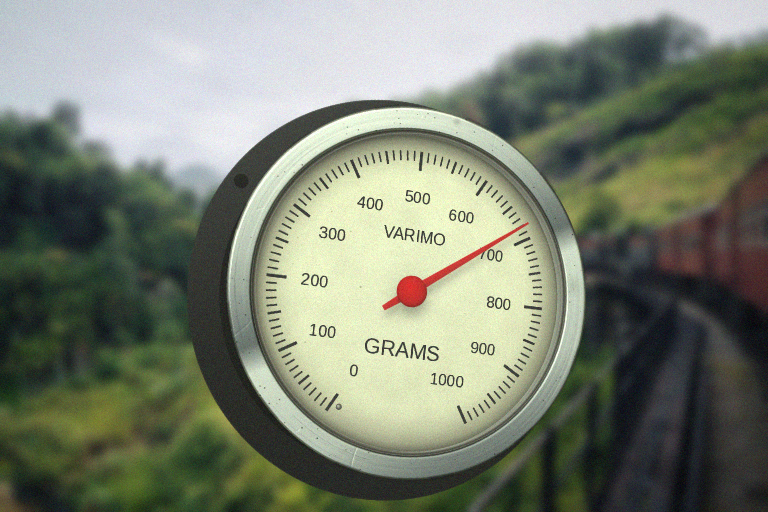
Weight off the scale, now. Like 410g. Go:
680g
